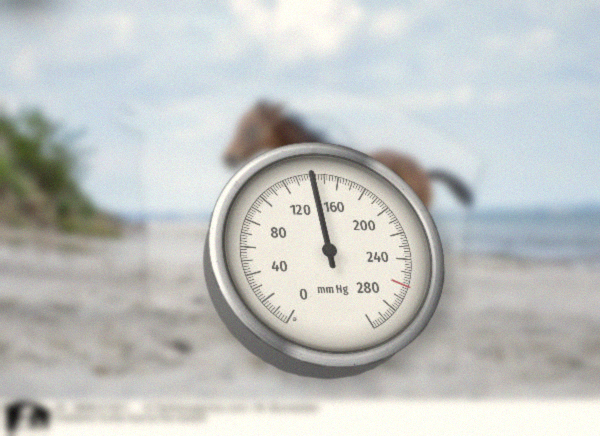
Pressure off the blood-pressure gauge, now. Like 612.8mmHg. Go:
140mmHg
